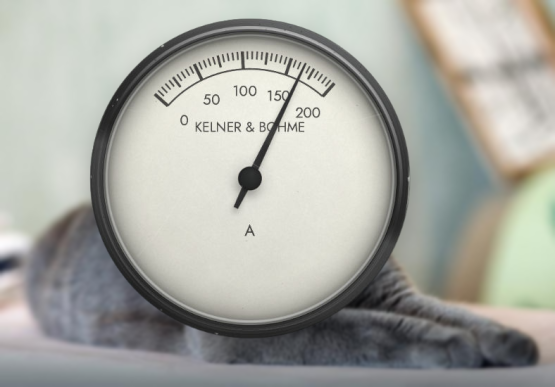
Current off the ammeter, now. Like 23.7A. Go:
165A
